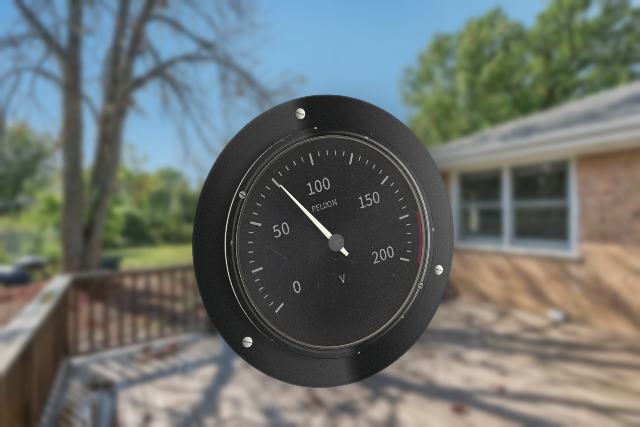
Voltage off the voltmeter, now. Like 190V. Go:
75V
